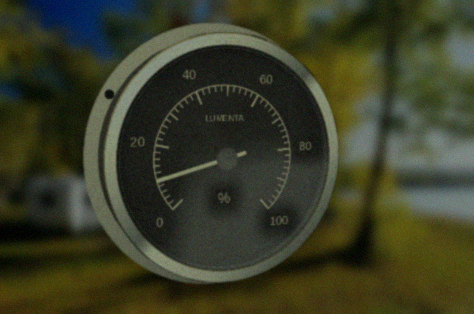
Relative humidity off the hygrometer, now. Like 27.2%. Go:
10%
